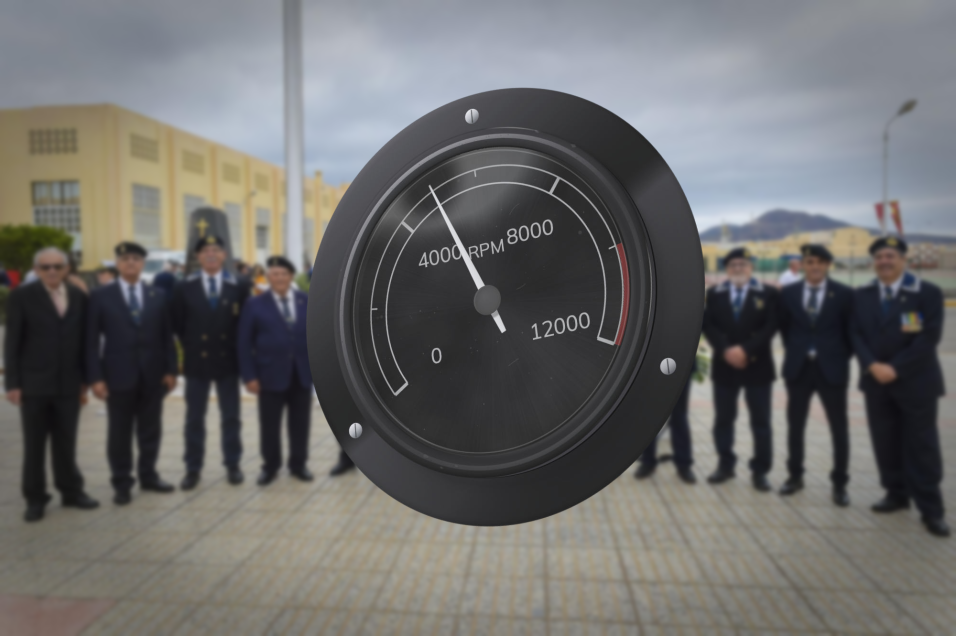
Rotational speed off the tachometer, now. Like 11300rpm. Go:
5000rpm
